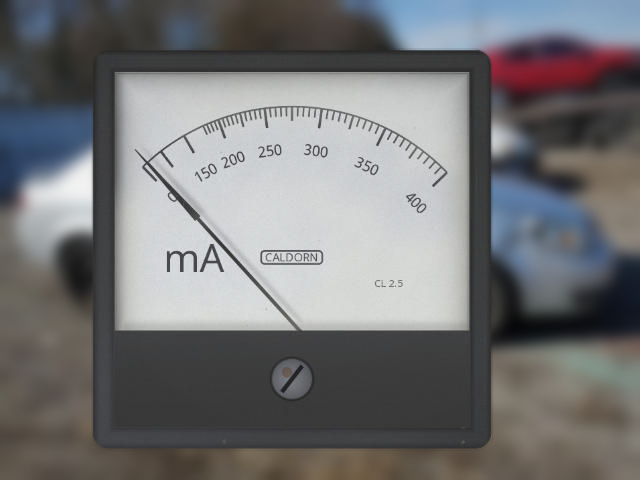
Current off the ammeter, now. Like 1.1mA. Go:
50mA
